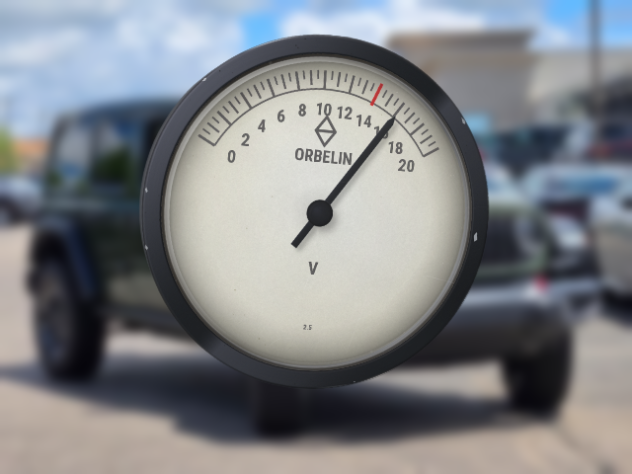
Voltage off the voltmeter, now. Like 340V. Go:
16V
